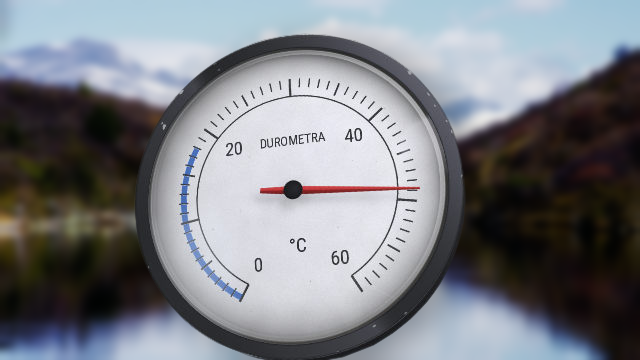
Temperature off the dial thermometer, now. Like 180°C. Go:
49°C
